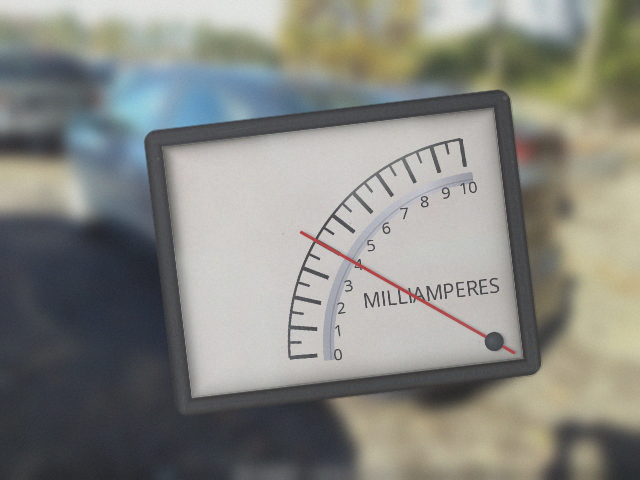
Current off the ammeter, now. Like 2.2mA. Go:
4mA
